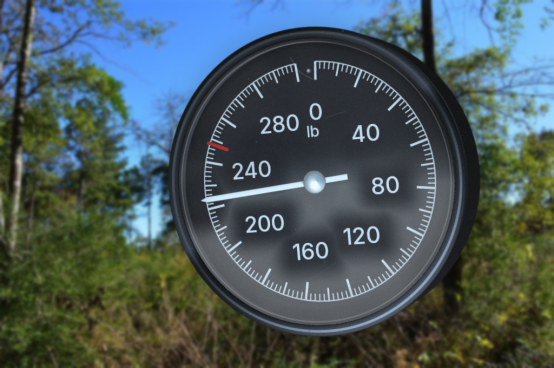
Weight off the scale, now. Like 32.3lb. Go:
224lb
